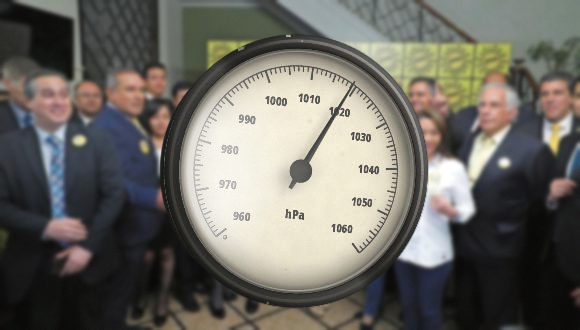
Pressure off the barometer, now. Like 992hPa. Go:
1019hPa
